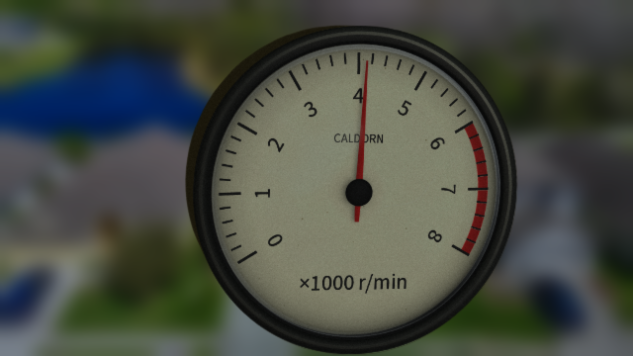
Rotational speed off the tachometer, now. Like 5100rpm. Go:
4100rpm
